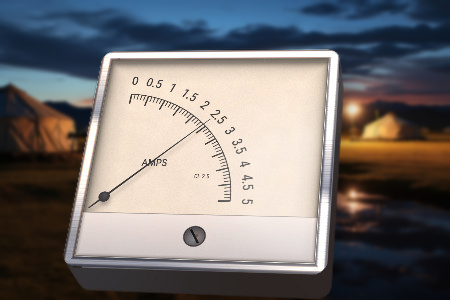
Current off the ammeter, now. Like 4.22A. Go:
2.5A
